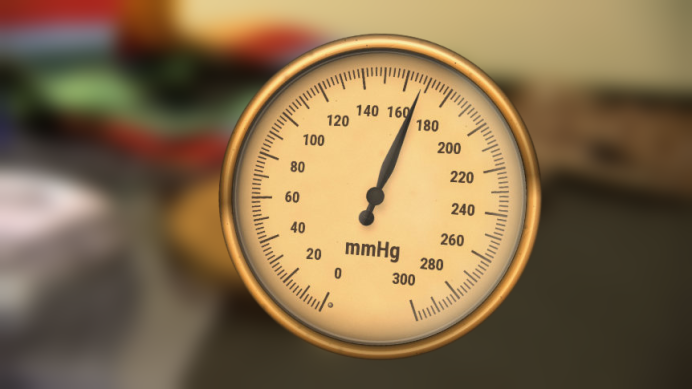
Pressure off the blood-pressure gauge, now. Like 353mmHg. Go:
168mmHg
